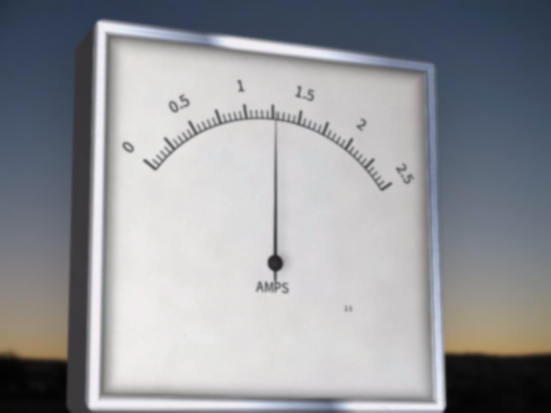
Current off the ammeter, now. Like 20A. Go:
1.25A
